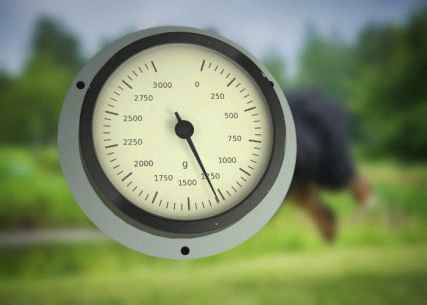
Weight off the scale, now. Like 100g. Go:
1300g
